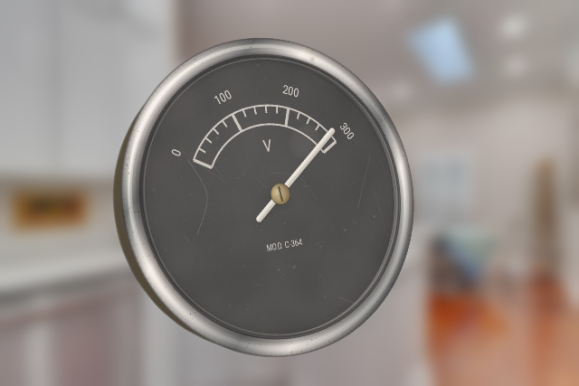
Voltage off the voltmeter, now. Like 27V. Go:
280V
